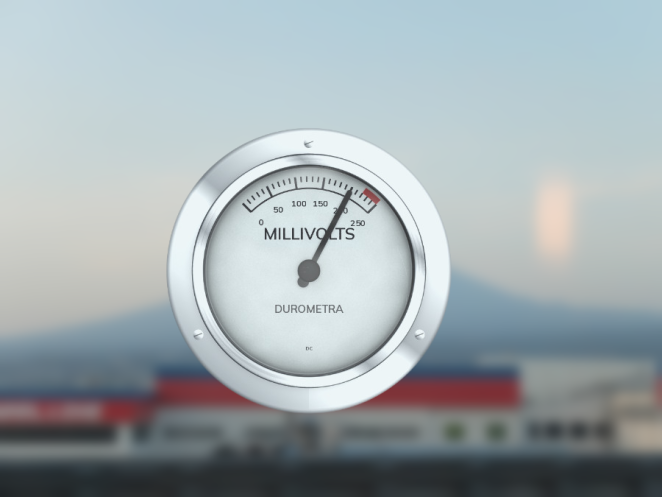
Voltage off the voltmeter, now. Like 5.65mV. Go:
200mV
